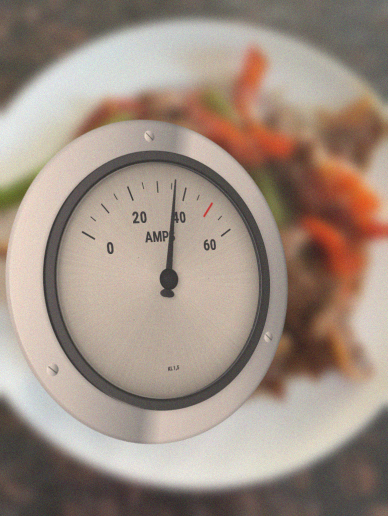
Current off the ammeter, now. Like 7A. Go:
35A
